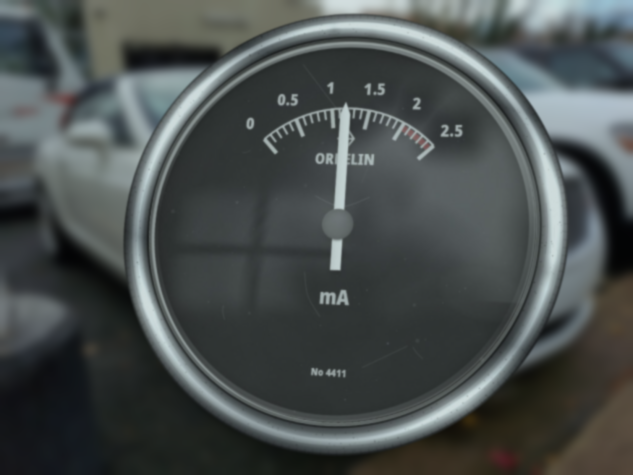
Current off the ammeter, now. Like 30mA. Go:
1.2mA
